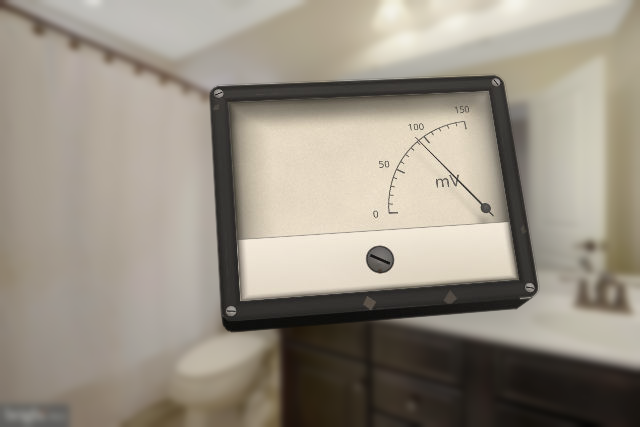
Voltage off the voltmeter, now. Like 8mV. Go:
90mV
